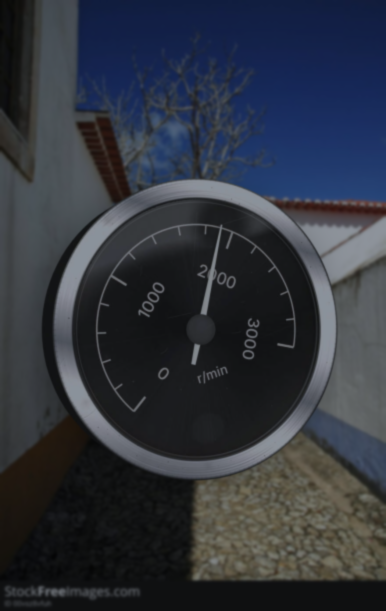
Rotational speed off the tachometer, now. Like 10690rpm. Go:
1900rpm
